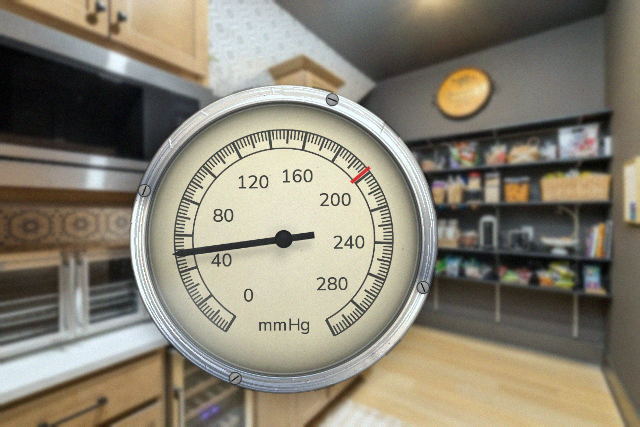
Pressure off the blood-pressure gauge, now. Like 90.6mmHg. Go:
50mmHg
